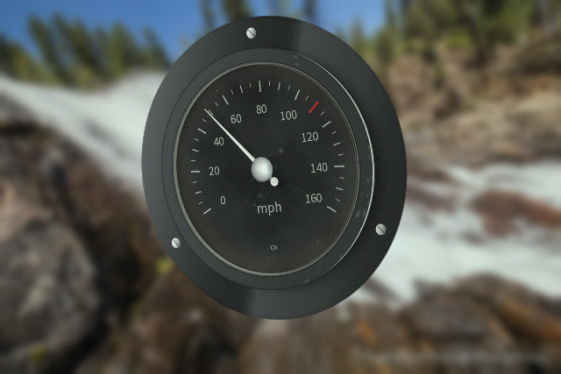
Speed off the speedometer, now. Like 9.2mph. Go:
50mph
